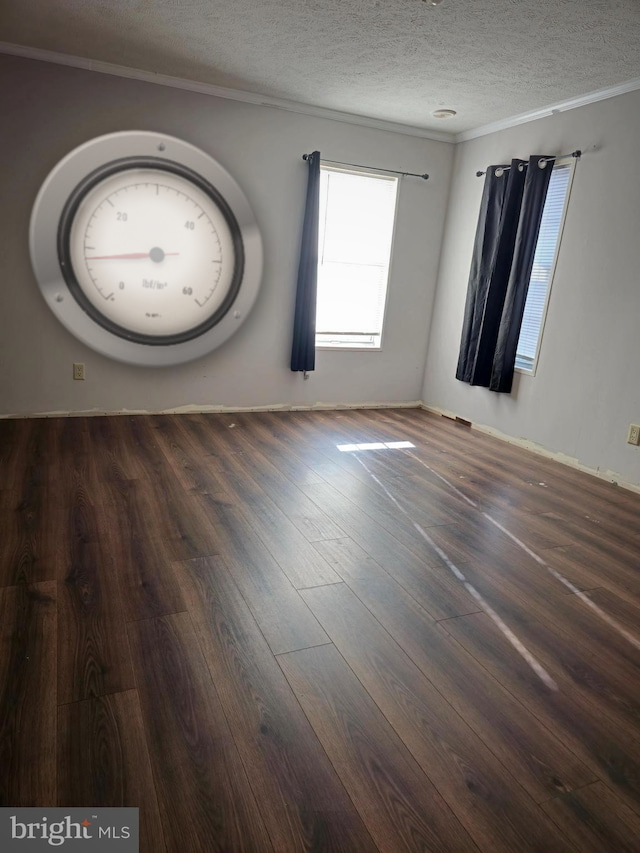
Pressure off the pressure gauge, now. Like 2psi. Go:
8psi
